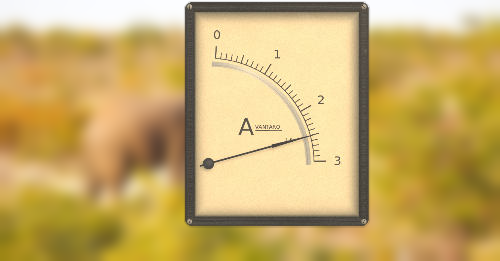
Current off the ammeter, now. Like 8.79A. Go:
2.5A
